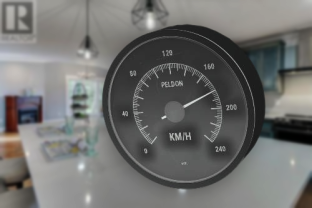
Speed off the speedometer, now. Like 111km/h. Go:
180km/h
